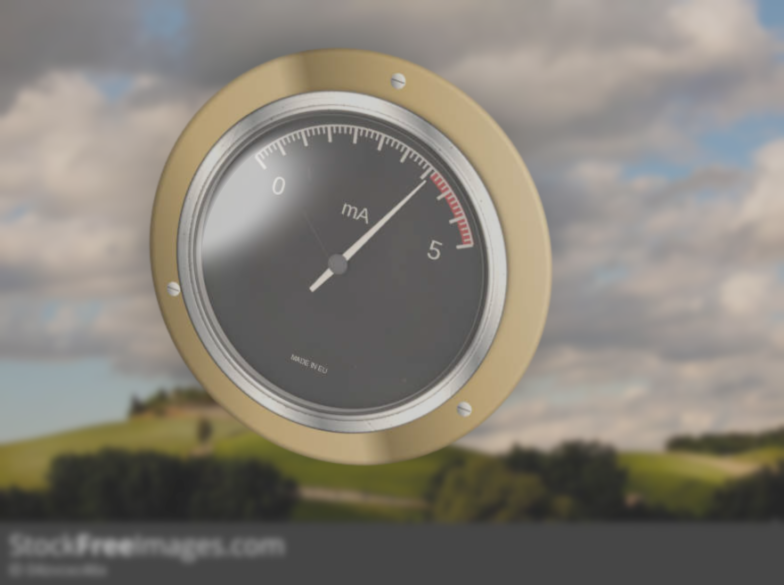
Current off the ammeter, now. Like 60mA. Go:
3.6mA
